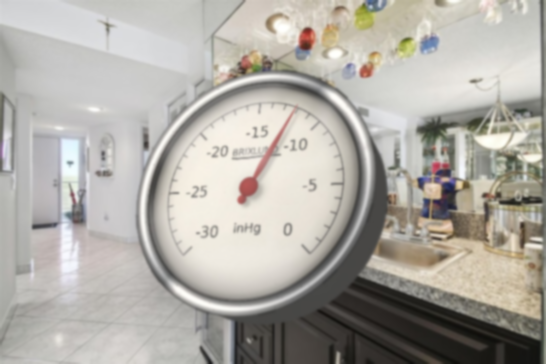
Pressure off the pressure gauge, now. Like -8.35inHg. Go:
-12inHg
